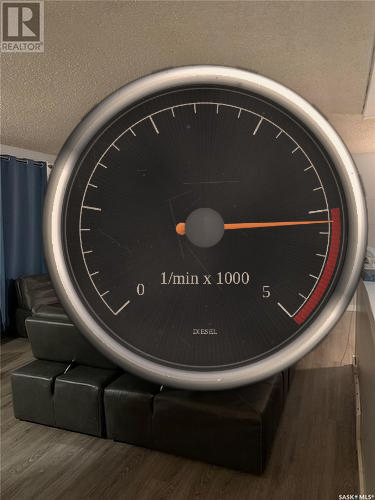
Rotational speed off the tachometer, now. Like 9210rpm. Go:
4100rpm
